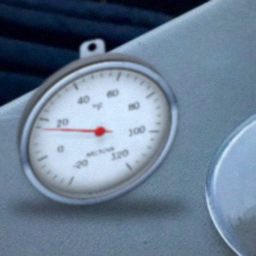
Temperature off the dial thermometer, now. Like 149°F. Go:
16°F
